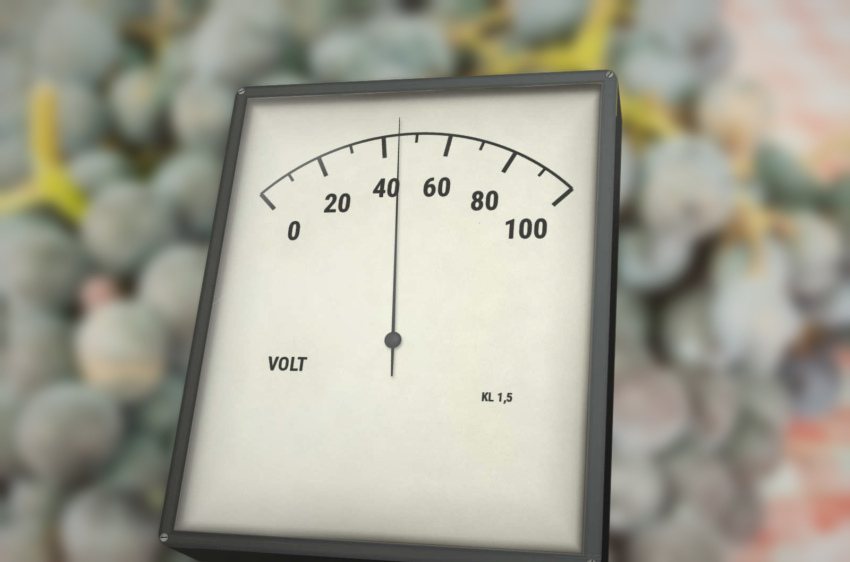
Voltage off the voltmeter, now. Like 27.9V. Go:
45V
